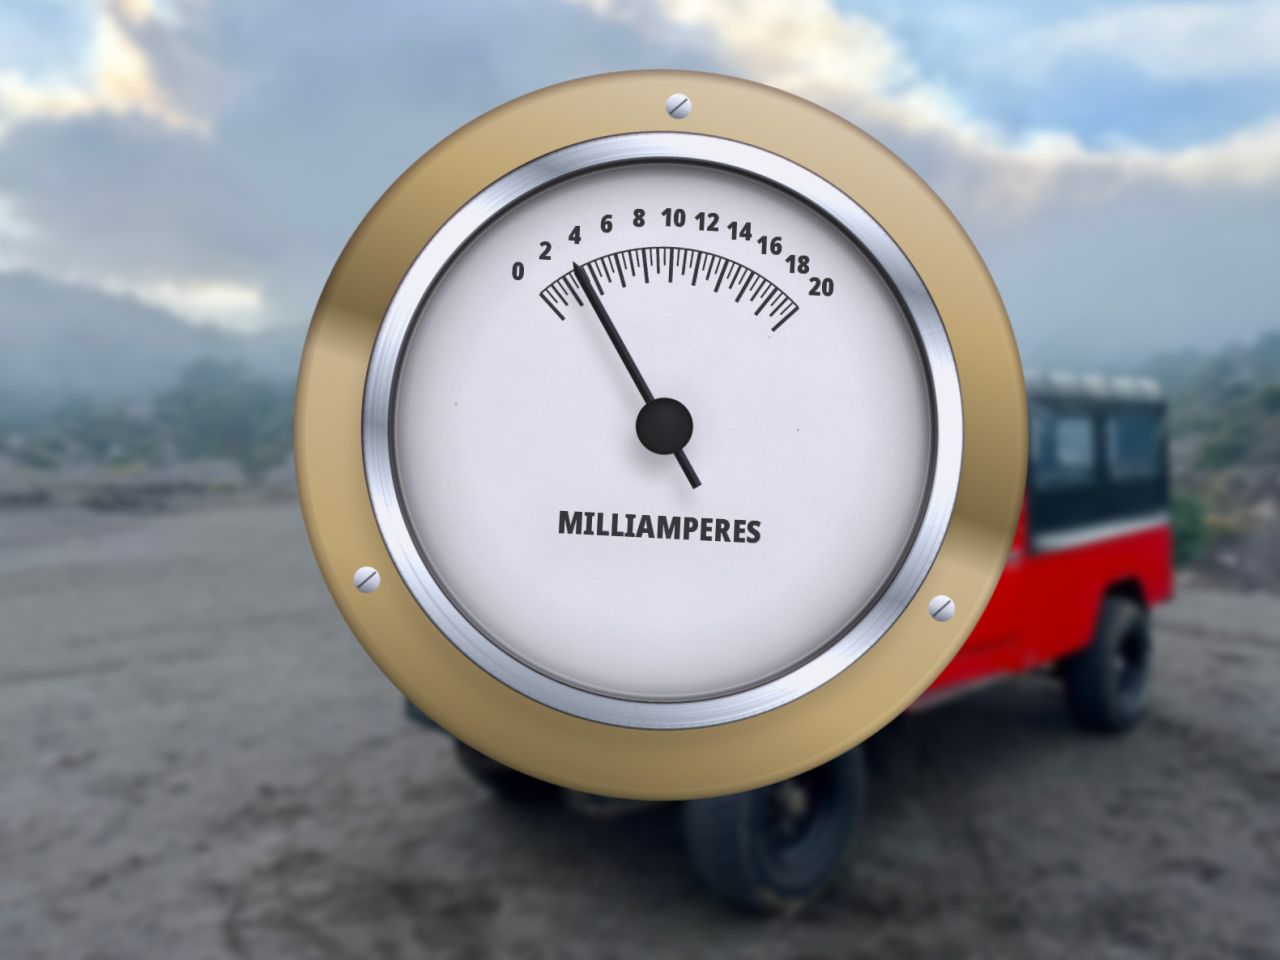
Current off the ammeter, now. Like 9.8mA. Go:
3mA
